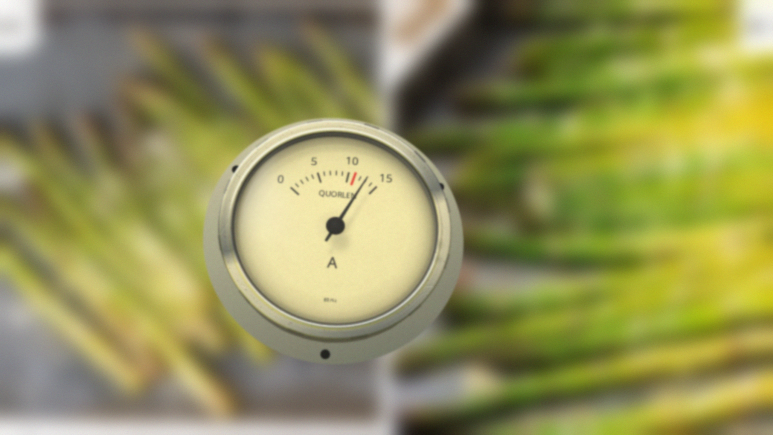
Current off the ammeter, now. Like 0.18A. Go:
13A
